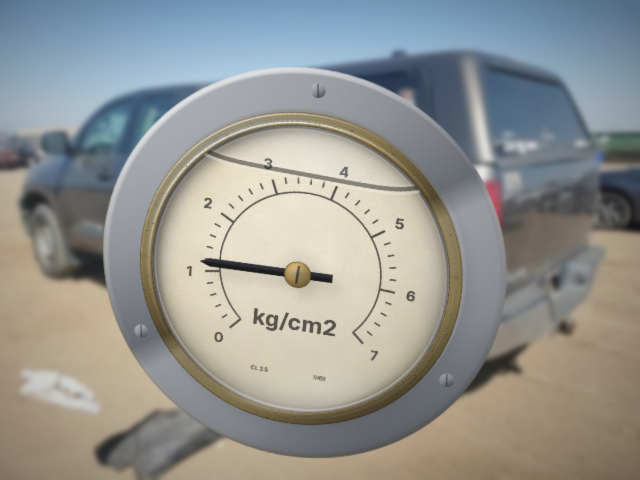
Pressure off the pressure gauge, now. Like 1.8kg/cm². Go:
1.2kg/cm²
